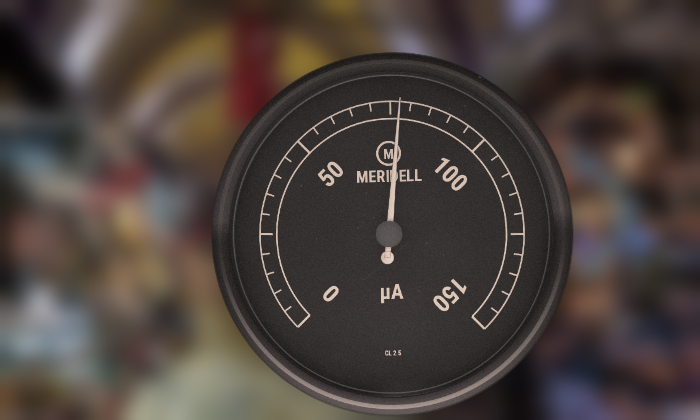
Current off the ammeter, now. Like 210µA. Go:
77.5µA
